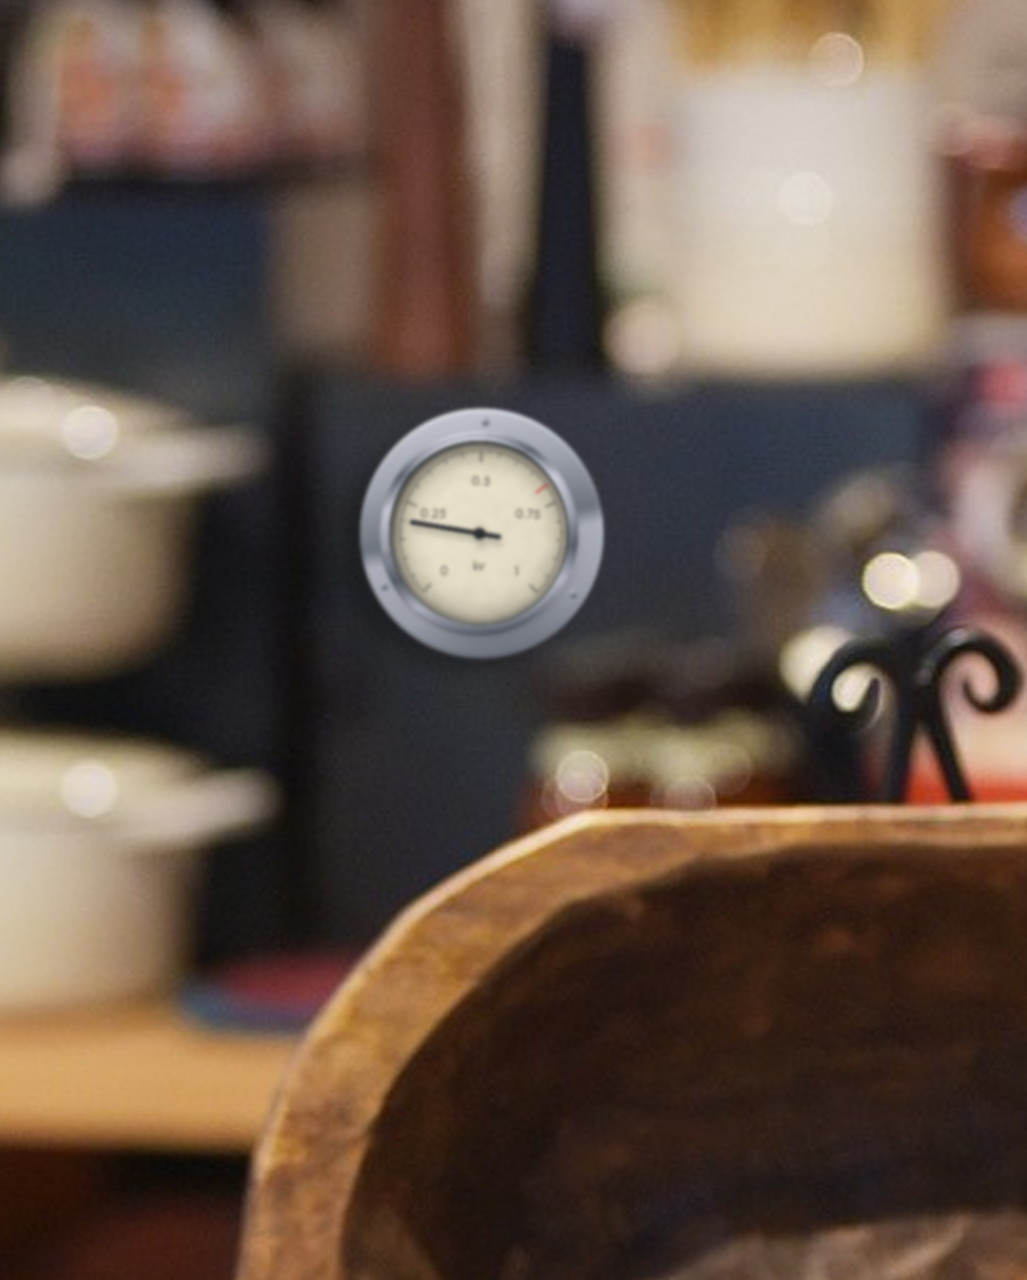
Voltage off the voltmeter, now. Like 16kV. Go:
0.2kV
